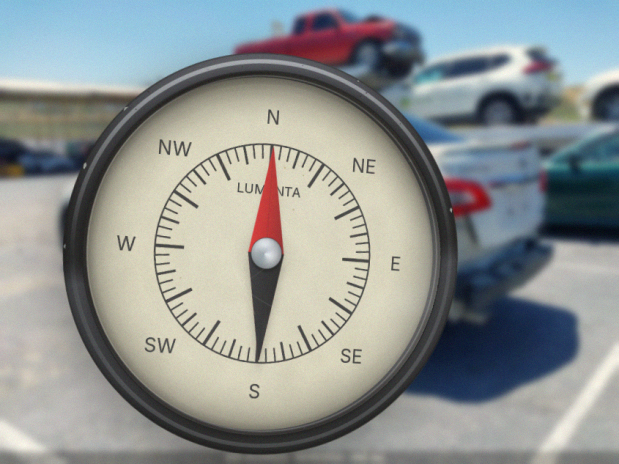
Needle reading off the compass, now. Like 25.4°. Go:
0°
